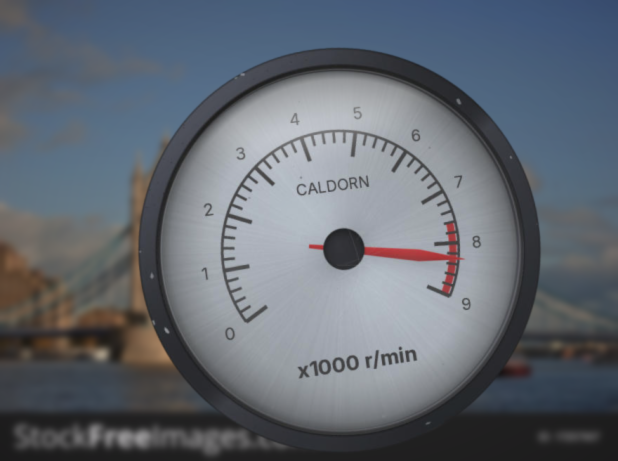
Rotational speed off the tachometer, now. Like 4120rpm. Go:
8300rpm
